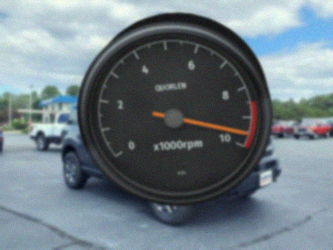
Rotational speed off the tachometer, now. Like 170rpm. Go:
9500rpm
